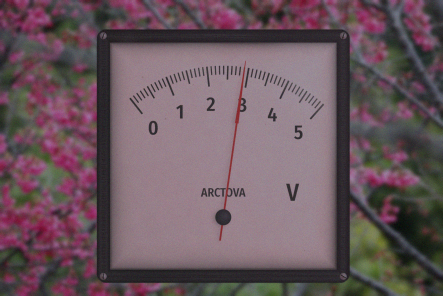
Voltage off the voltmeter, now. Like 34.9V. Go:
2.9V
